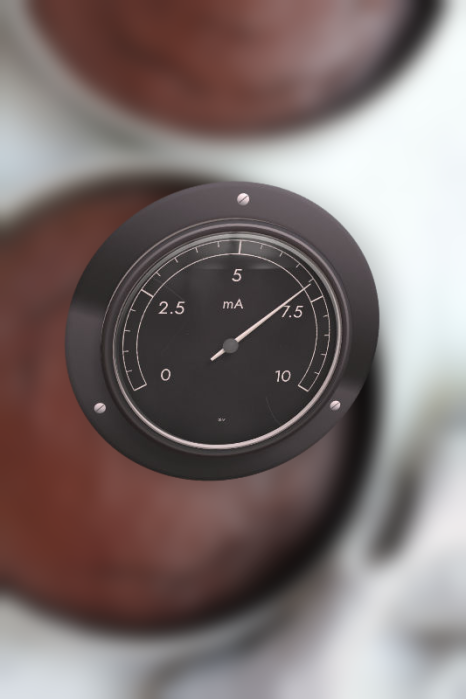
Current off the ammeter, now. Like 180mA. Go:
7mA
